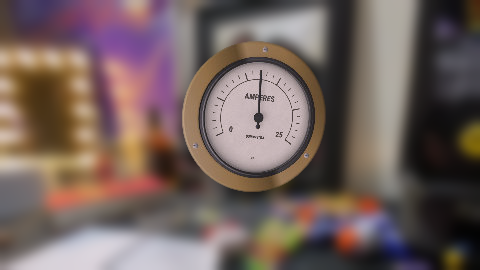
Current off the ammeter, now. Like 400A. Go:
12A
